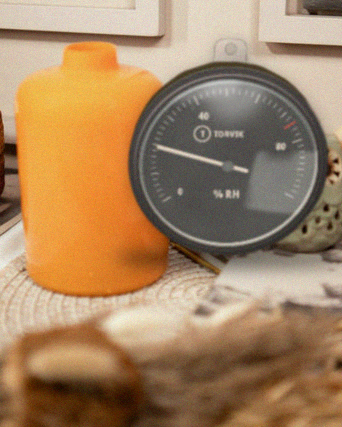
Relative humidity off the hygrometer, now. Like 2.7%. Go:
20%
